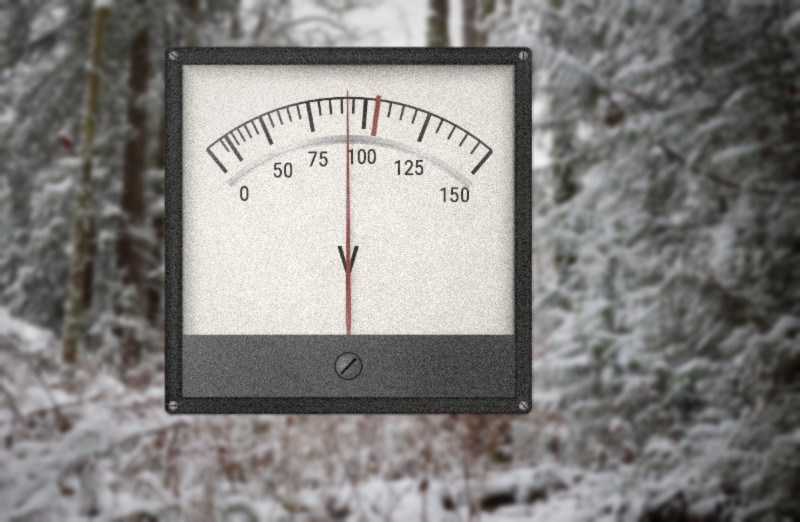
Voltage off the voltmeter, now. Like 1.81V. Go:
92.5V
